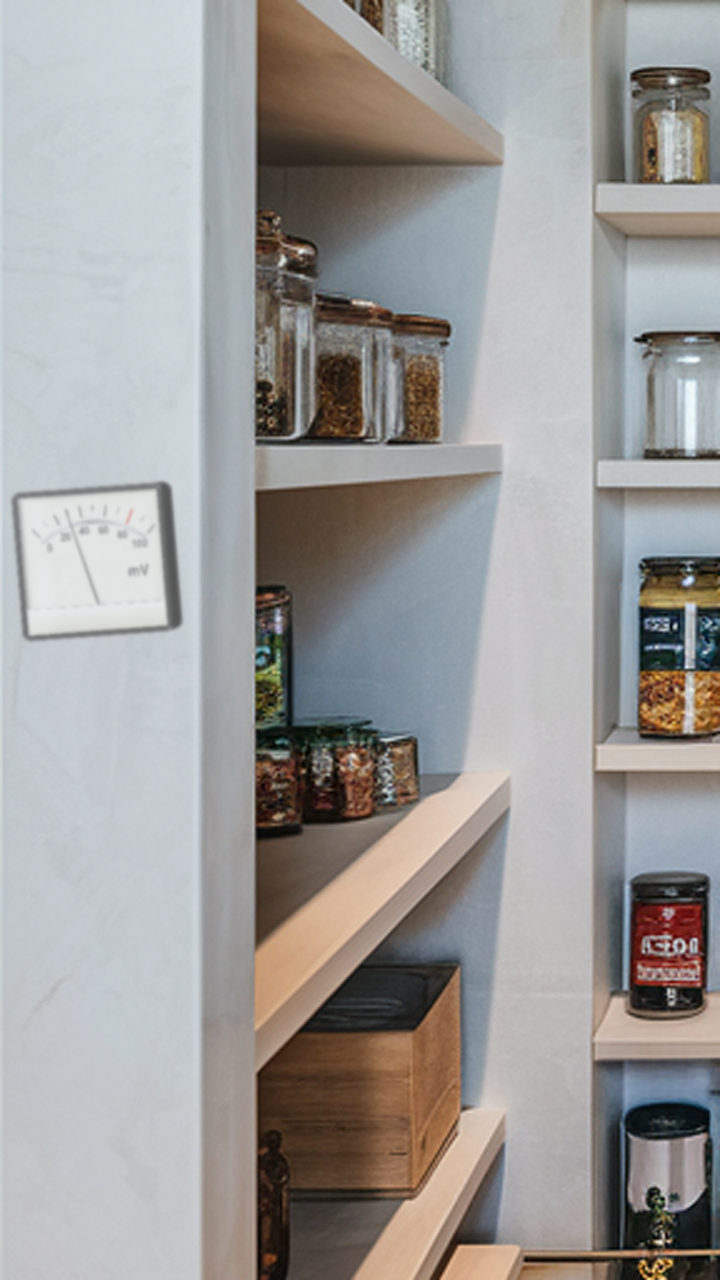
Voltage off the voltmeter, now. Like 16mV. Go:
30mV
